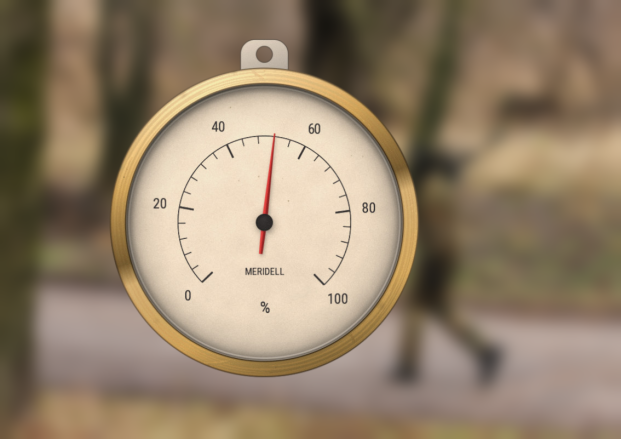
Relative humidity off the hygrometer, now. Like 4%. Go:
52%
